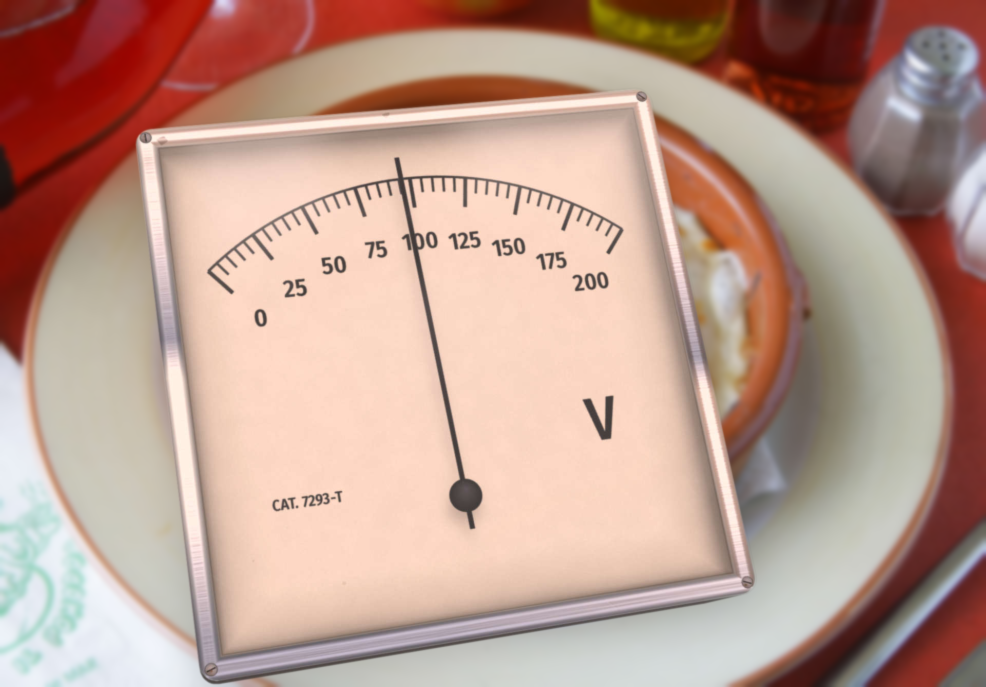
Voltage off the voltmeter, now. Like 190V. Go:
95V
